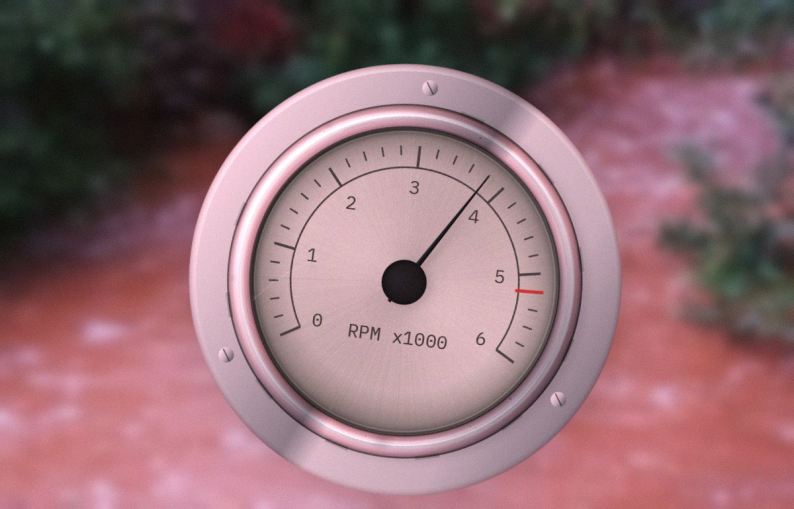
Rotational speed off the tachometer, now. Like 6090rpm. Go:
3800rpm
